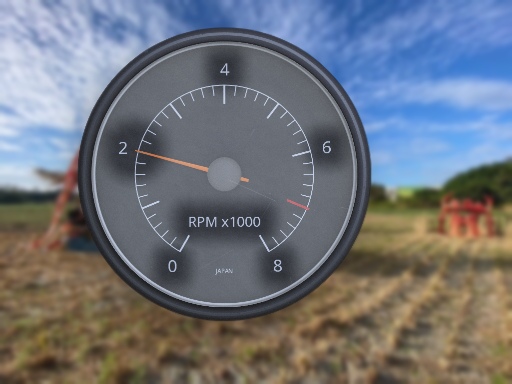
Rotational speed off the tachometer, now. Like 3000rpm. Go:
2000rpm
